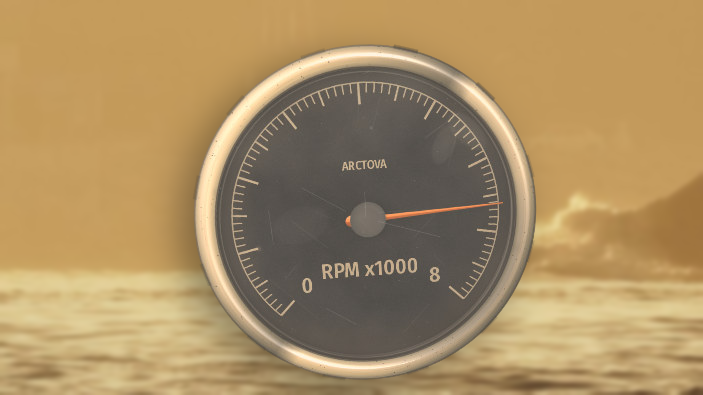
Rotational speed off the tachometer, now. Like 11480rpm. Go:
6600rpm
